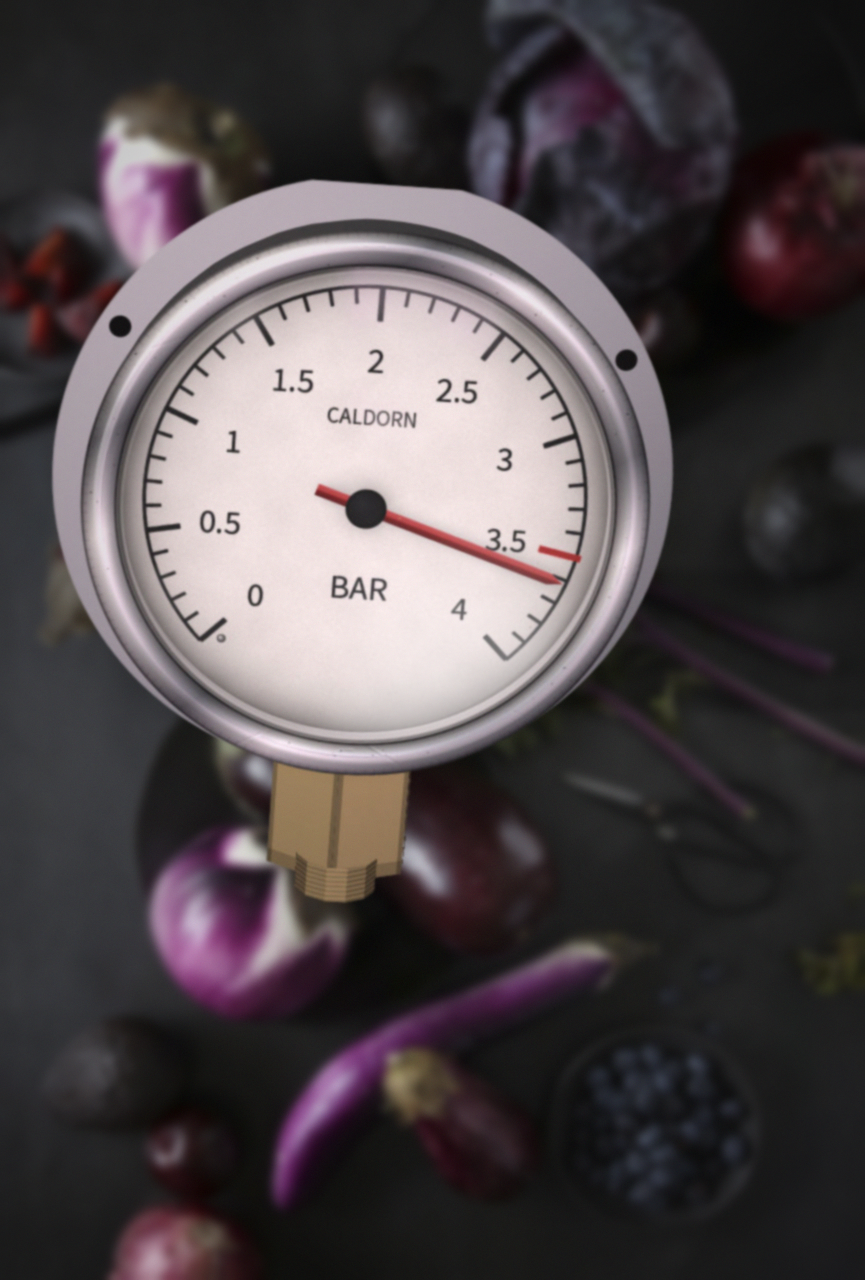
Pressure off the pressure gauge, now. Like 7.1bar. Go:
3.6bar
